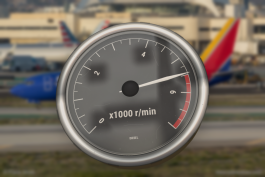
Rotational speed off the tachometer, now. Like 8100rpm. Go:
5500rpm
